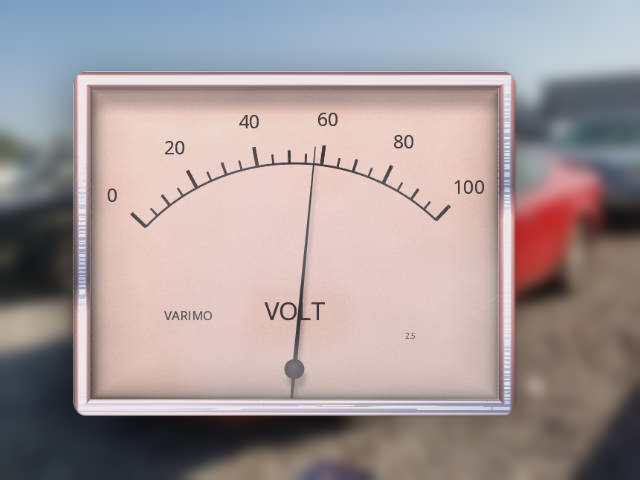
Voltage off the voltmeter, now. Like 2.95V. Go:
57.5V
